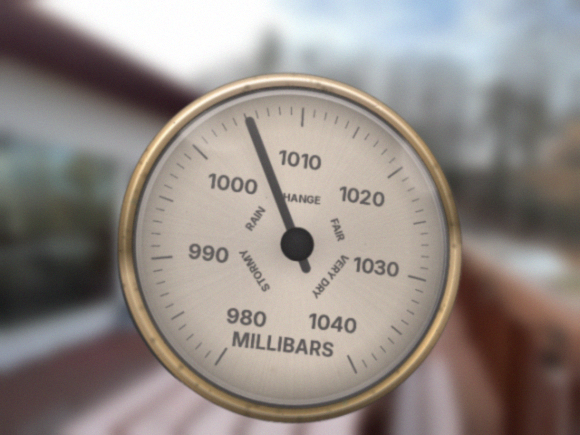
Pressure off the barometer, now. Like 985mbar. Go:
1005mbar
